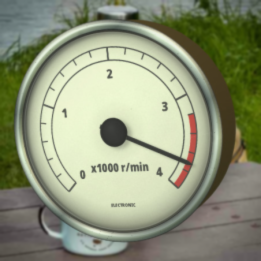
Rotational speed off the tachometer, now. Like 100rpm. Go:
3700rpm
